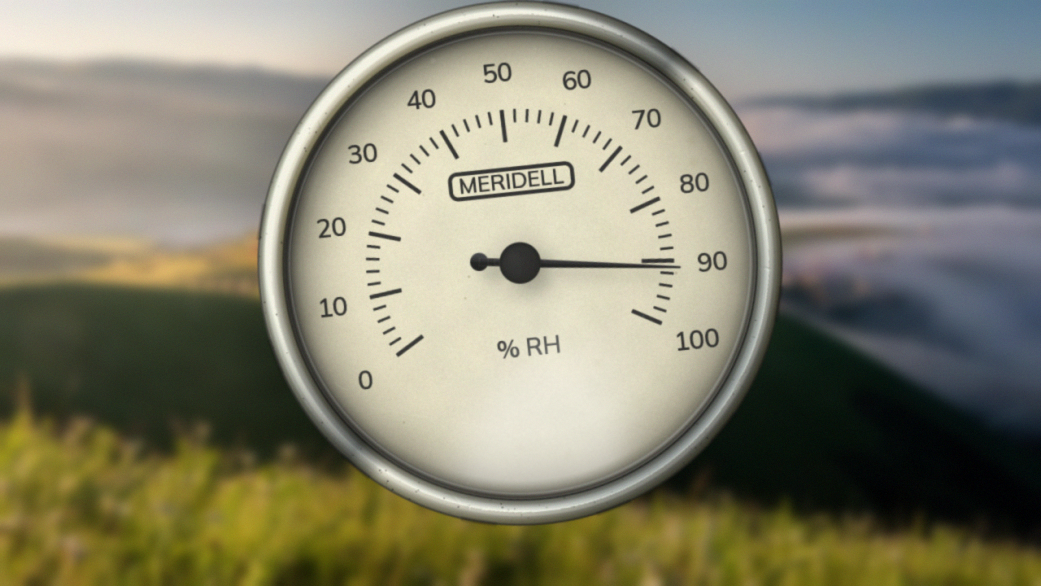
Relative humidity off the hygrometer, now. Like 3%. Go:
91%
